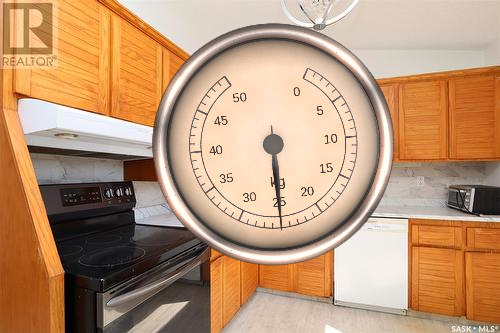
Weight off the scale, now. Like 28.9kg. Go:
25kg
